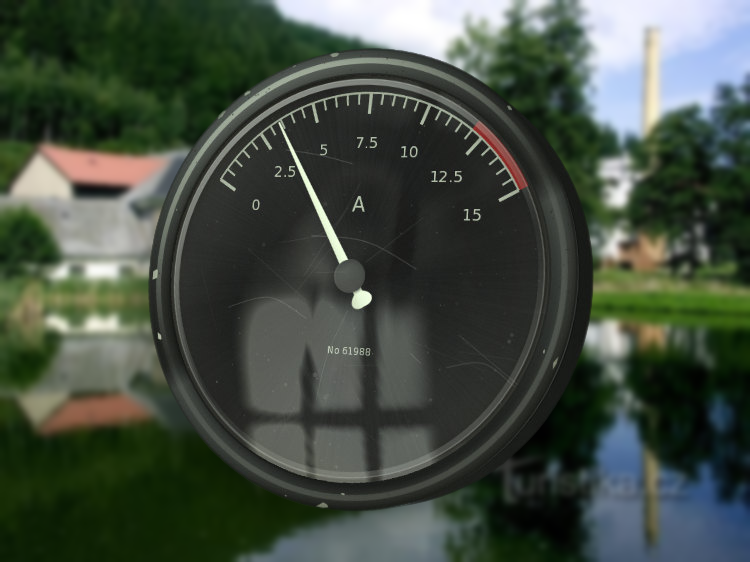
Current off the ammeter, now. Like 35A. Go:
3.5A
